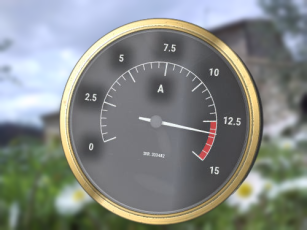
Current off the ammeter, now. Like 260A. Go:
13.25A
